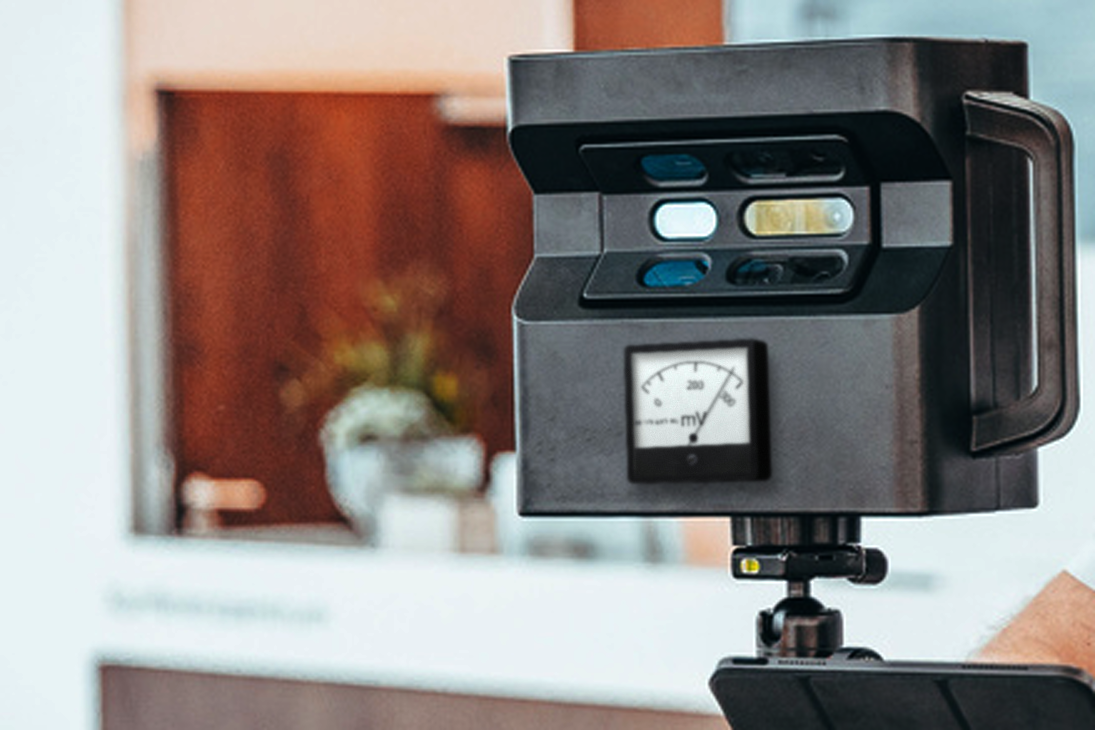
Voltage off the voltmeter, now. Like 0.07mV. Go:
275mV
